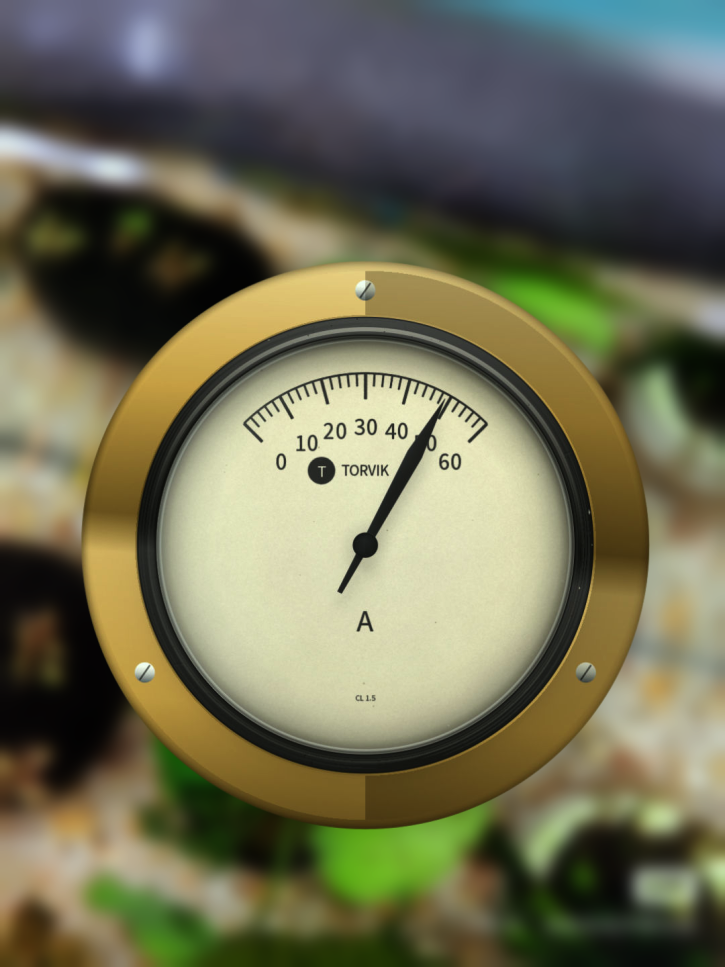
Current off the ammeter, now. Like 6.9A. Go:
49A
